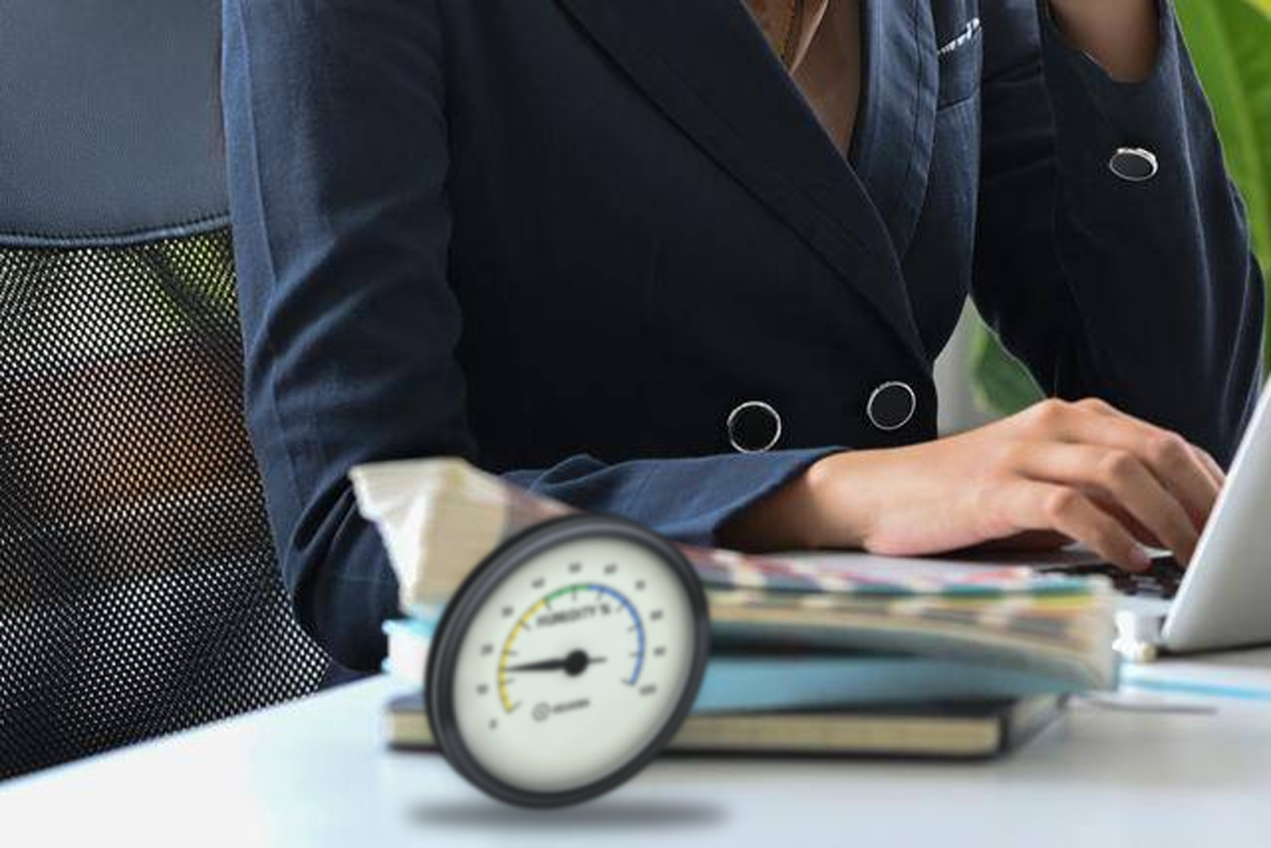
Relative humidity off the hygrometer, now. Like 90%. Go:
15%
